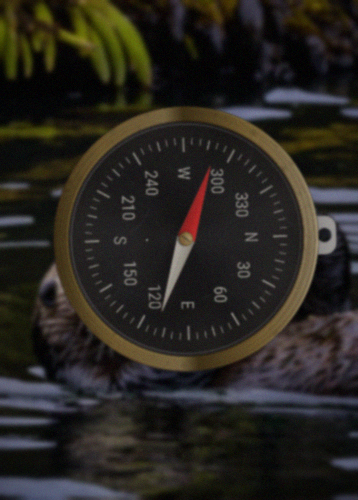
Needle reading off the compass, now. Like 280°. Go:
290°
